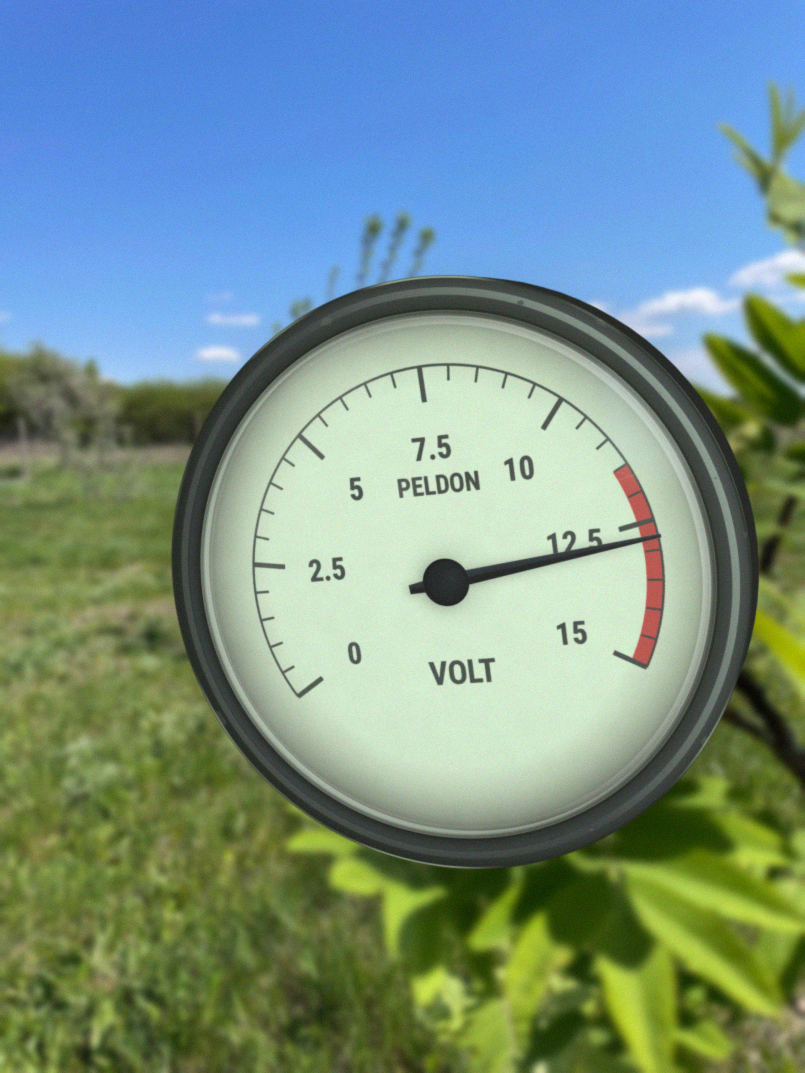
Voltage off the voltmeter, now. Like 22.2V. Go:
12.75V
